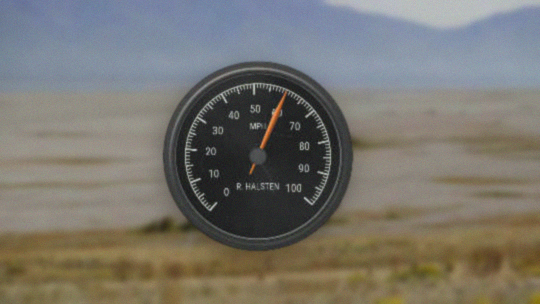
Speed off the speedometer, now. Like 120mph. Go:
60mph
